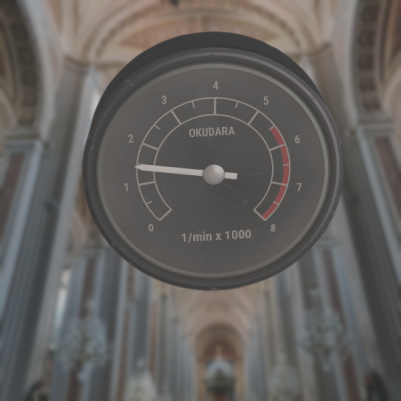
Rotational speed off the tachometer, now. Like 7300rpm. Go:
1500rpm
